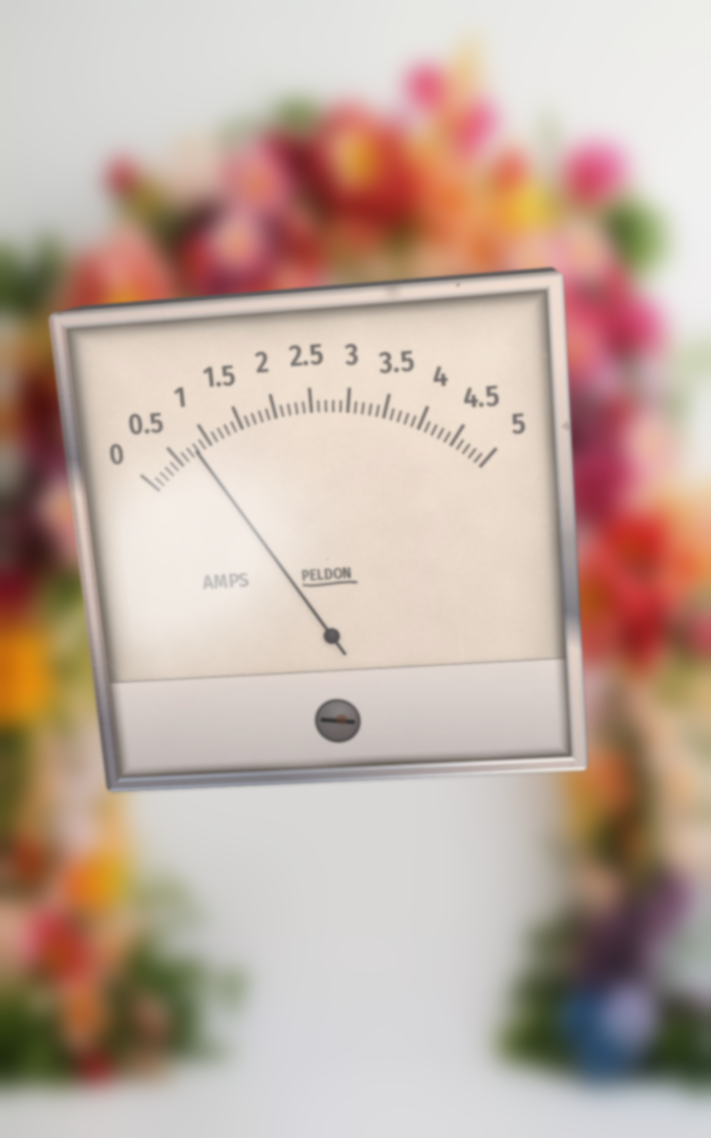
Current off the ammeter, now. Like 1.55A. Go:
0.8A
